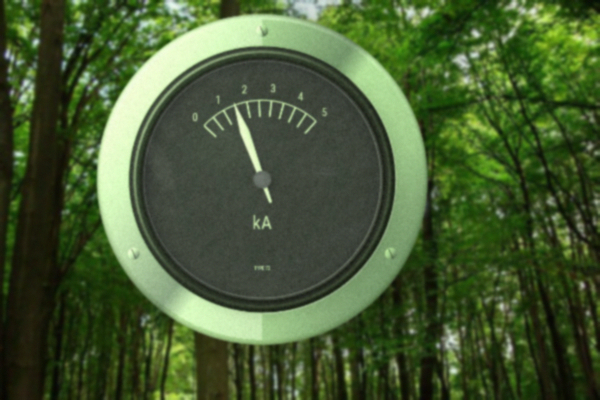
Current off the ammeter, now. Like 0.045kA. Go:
1.5kA
